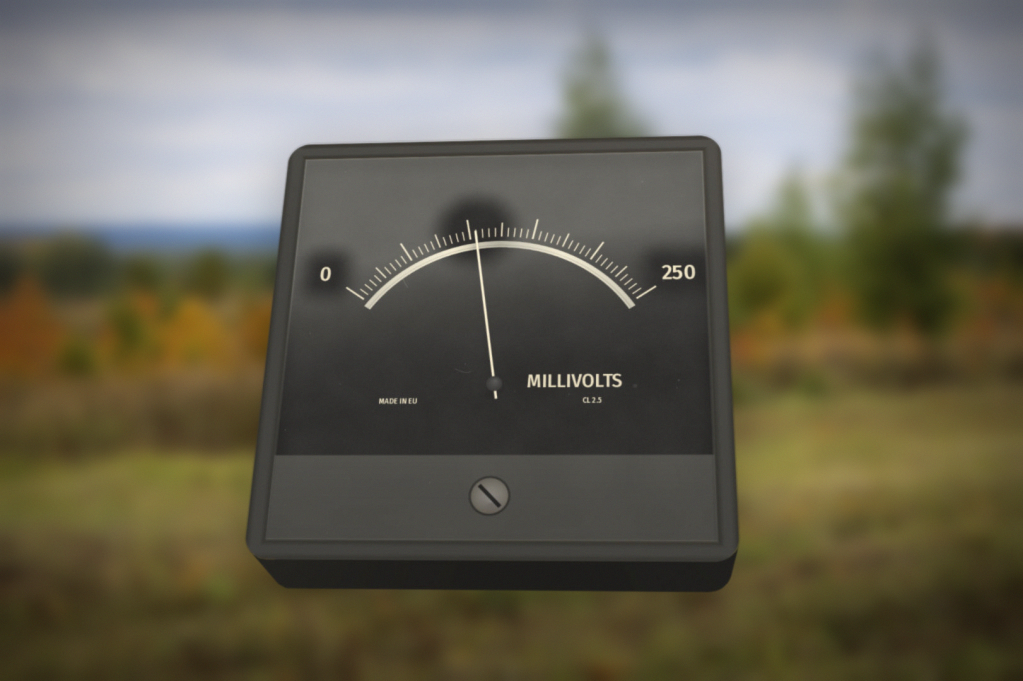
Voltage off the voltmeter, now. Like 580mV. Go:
105mV
